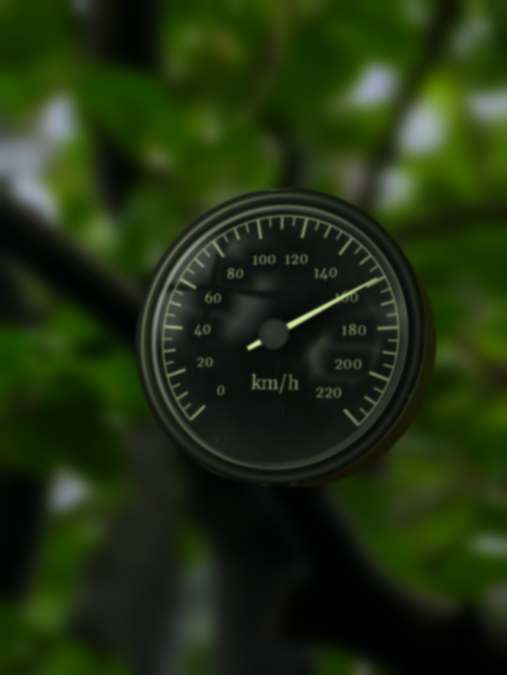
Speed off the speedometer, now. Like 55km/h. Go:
160km/h
